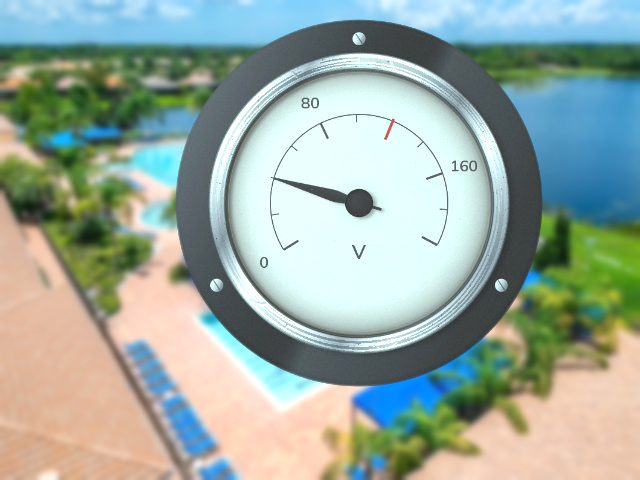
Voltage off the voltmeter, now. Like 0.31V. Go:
40V
